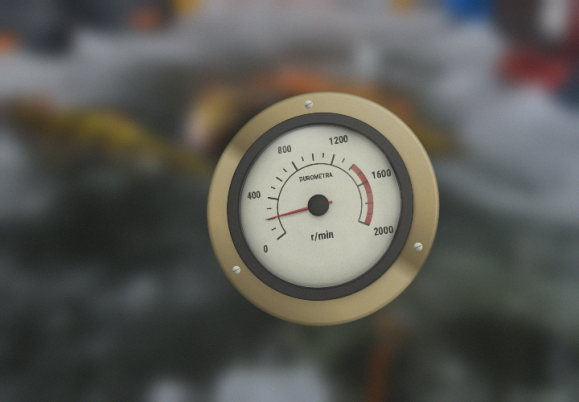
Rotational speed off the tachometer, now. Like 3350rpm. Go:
200rpm
